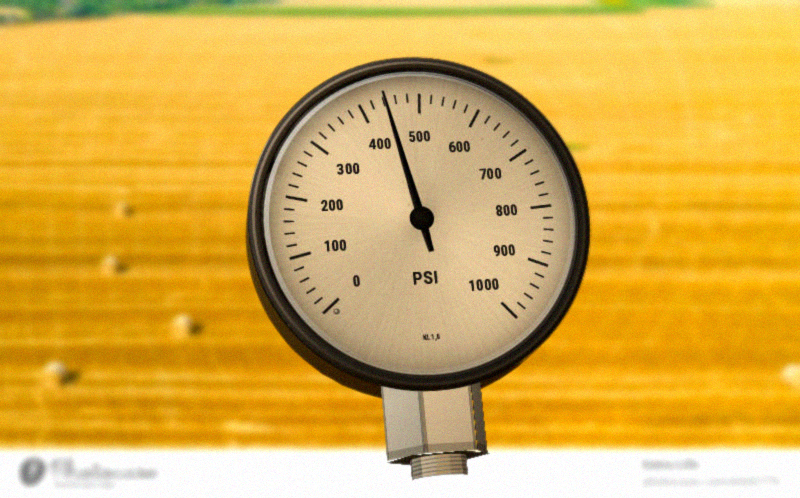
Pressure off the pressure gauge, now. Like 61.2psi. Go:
440psi
